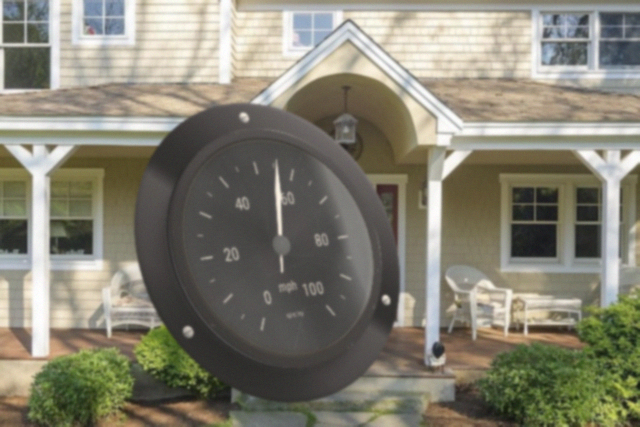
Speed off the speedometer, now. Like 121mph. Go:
55mph
